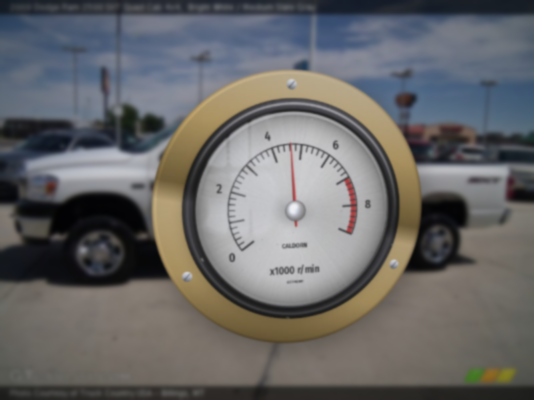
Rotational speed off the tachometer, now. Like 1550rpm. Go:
4600rpm
